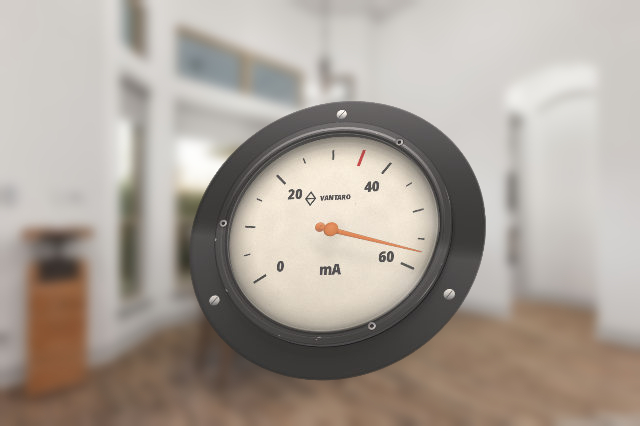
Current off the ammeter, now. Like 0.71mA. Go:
57.5mA
